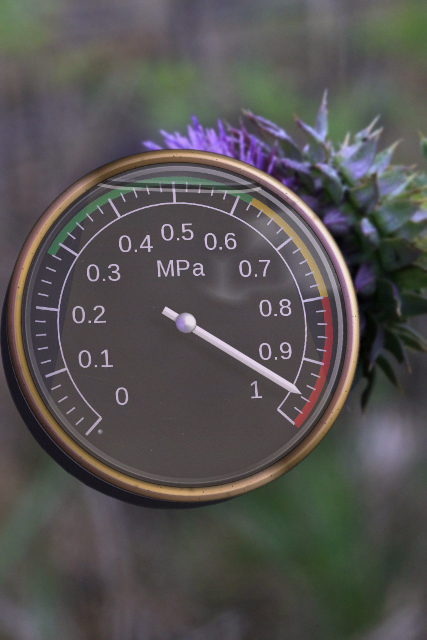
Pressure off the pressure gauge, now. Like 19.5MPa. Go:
0.96MPa
